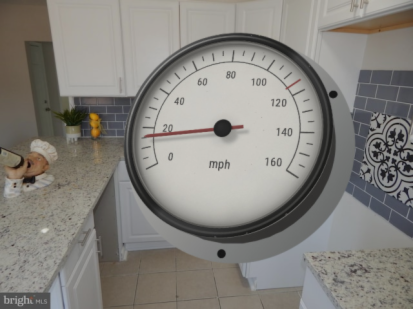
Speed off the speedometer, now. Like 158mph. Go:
15mph
